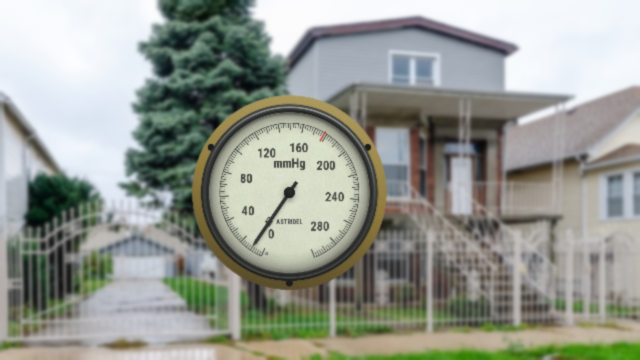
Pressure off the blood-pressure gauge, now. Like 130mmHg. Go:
10mmHg
